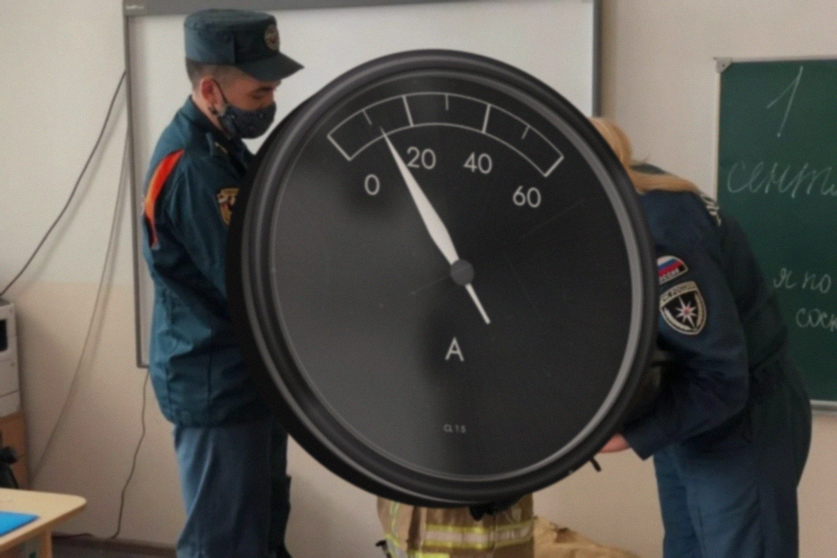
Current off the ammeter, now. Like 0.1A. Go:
10A
